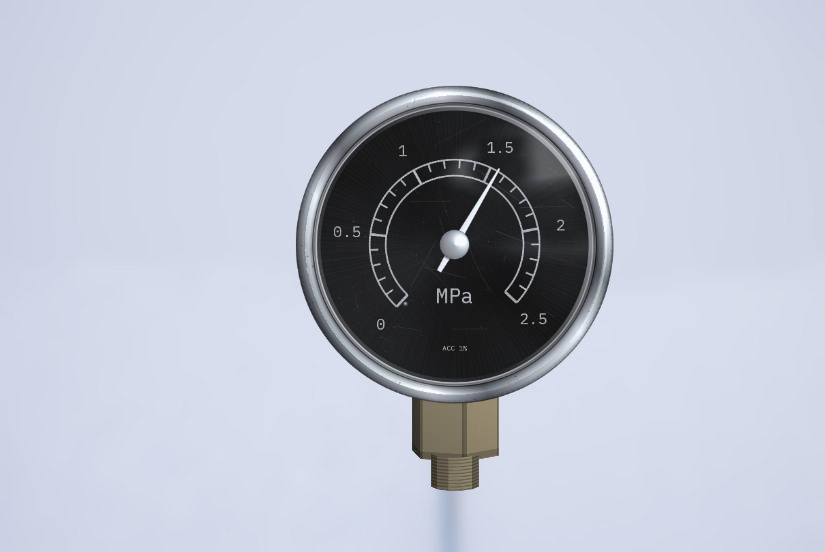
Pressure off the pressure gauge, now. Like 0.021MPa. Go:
1.55MPa
